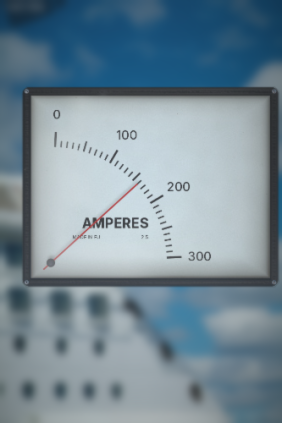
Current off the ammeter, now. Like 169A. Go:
160A
